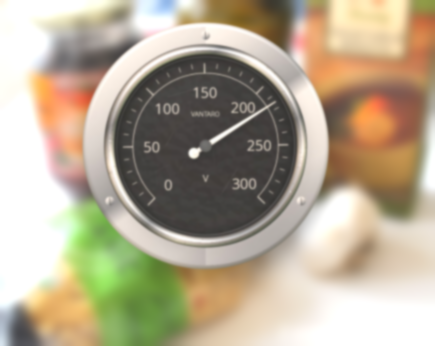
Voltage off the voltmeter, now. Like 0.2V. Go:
215V
